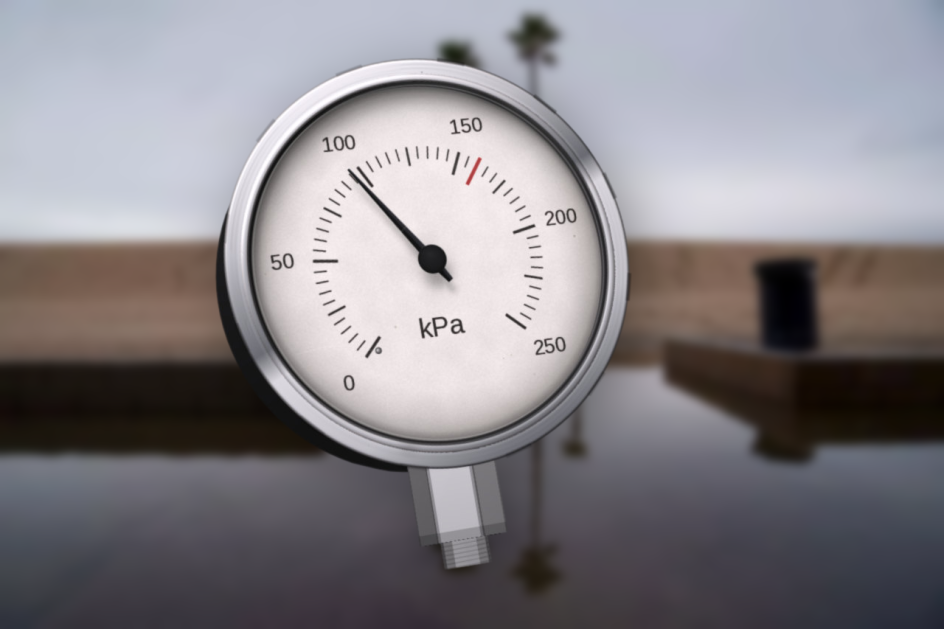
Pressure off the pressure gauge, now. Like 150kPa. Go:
95kPa
